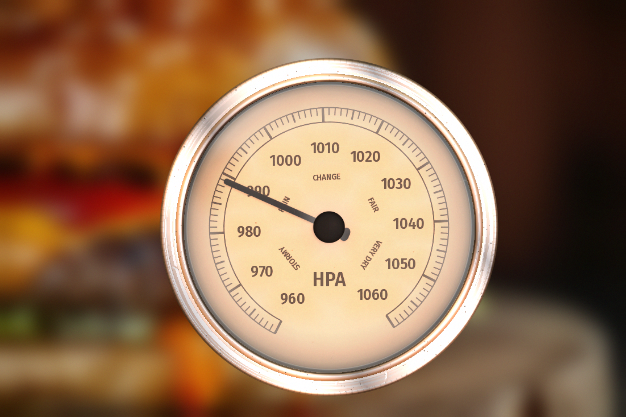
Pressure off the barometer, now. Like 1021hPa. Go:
989hPa
